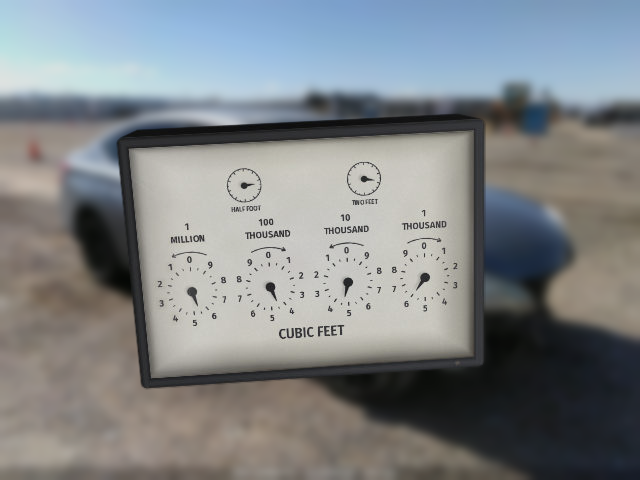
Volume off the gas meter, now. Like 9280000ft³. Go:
544600ft³
